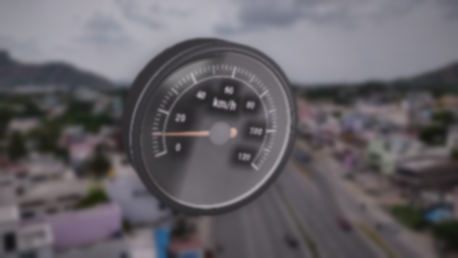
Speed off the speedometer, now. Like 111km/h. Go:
10km/h
